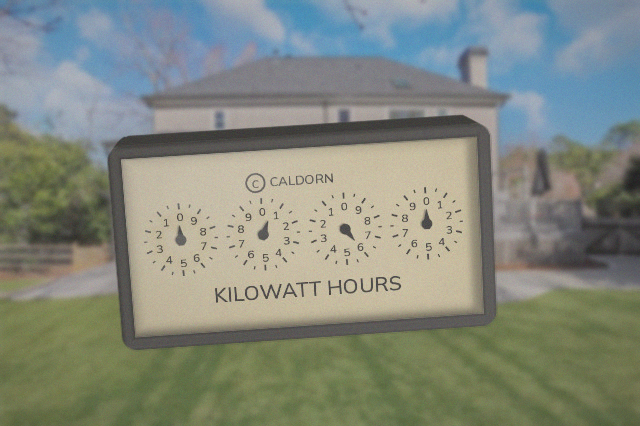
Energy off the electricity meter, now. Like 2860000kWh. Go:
60kWh
